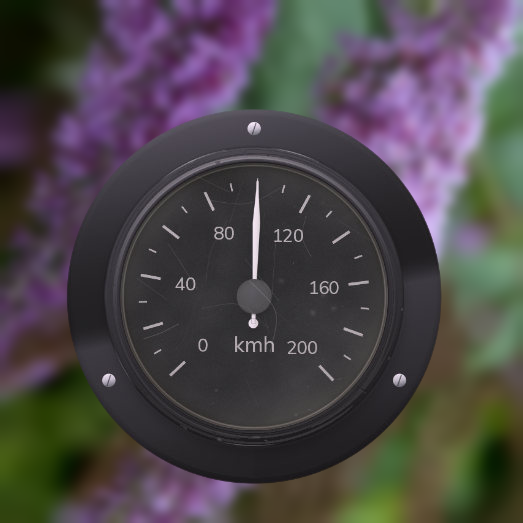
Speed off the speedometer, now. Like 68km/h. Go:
100km/h
